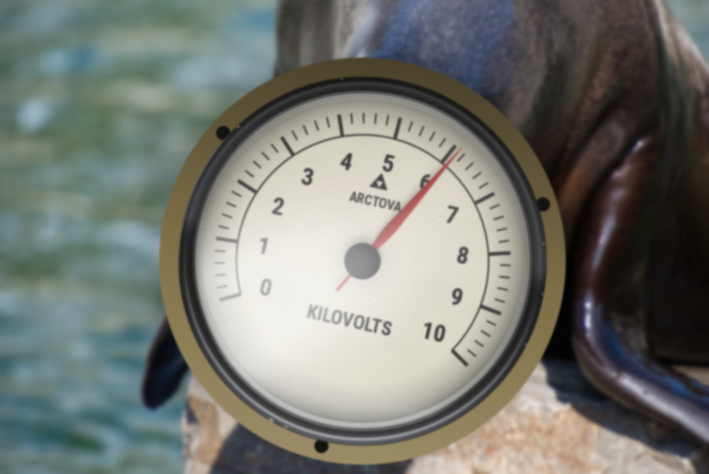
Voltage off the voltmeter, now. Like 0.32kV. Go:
6.1kV
